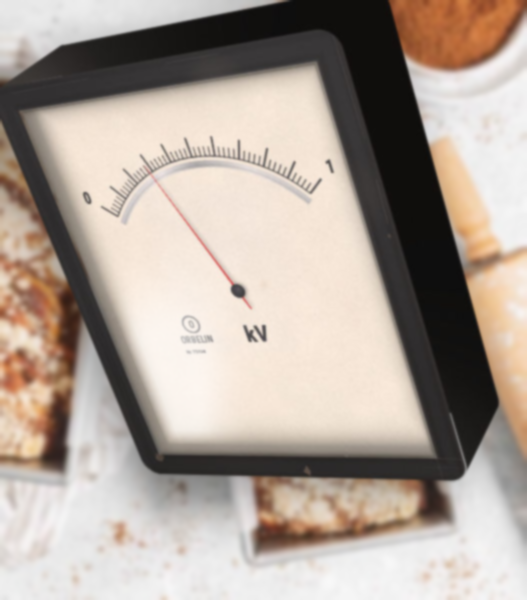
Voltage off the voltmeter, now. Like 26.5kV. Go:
0.3kV
